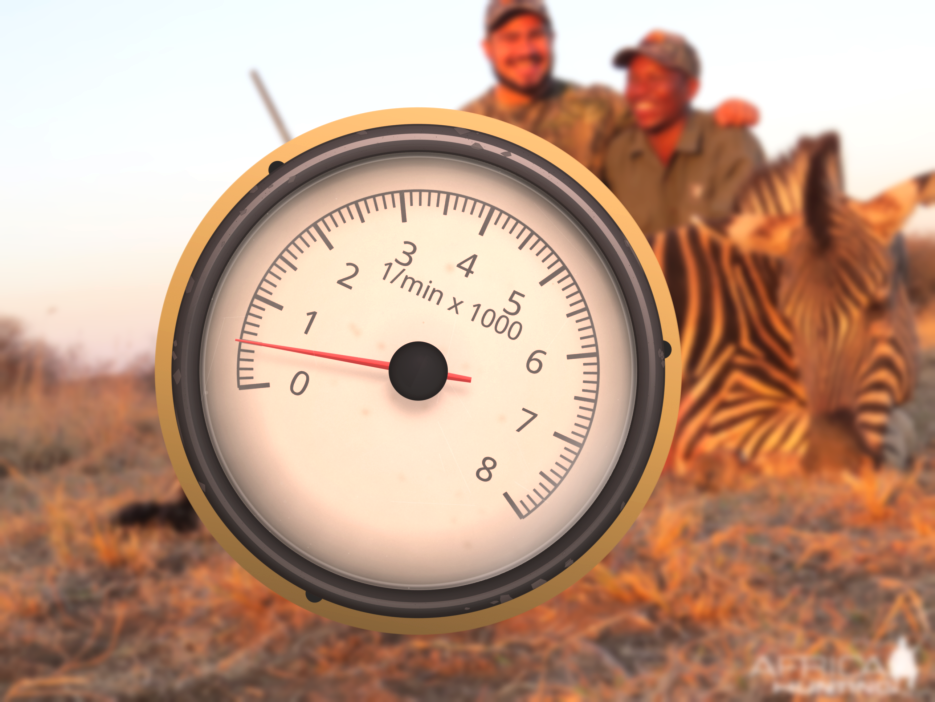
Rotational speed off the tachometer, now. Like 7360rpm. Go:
500rpm
